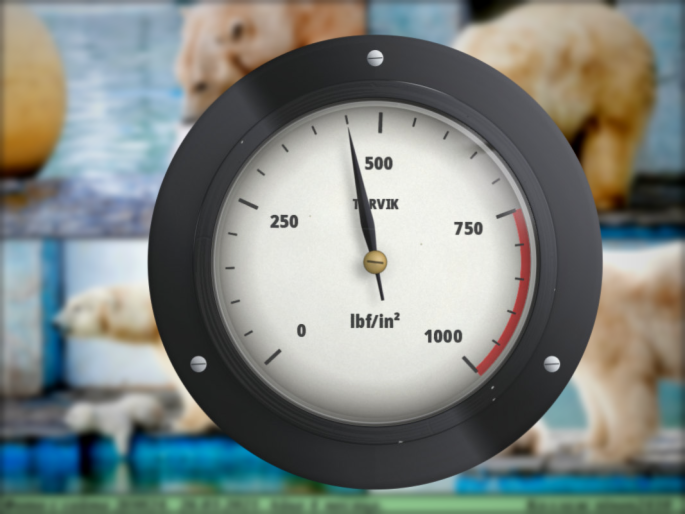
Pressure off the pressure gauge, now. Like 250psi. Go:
450psi
